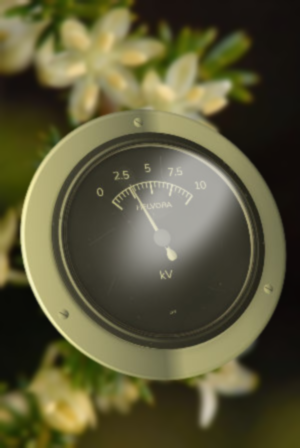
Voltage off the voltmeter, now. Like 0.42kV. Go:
2.5kV
